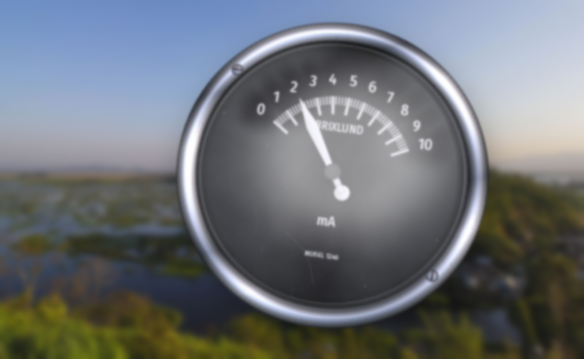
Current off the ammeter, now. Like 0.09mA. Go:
2mA
